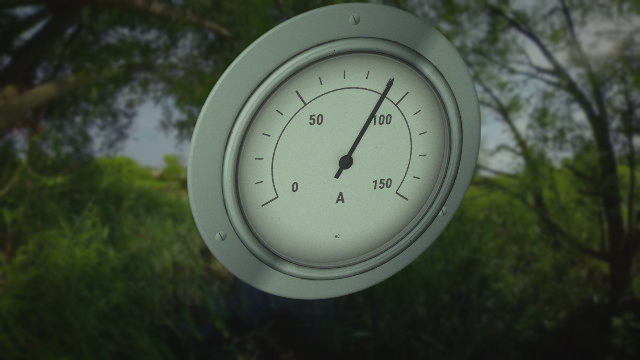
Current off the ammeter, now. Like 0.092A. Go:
90A
